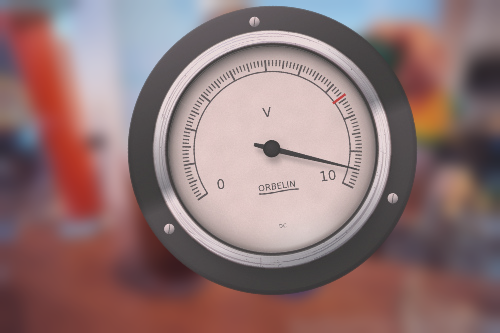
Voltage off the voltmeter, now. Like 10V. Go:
9.5V
